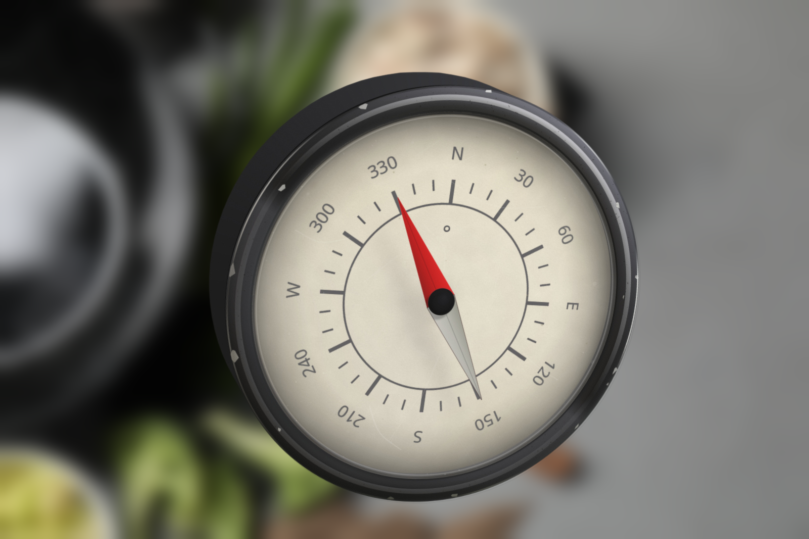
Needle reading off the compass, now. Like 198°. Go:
330°
